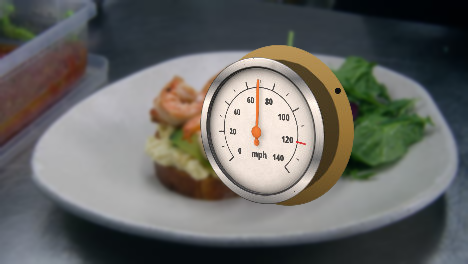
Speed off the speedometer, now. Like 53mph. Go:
70mph
